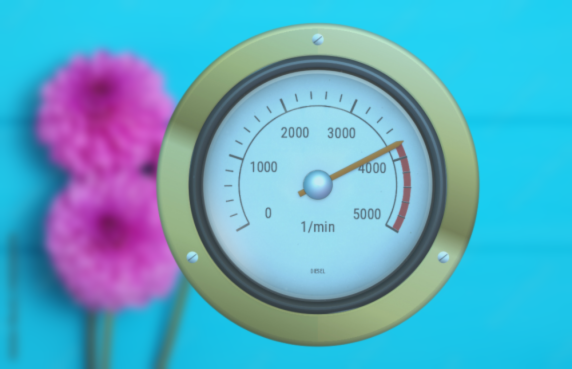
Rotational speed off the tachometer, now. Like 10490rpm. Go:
3800rpm
